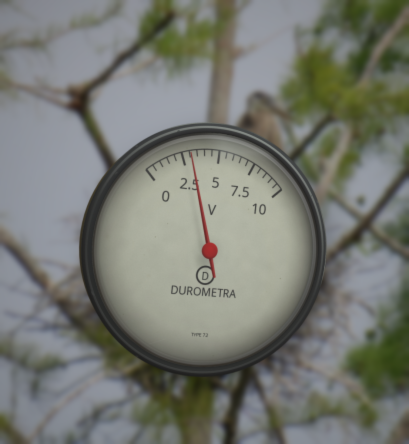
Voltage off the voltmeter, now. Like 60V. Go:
3V
